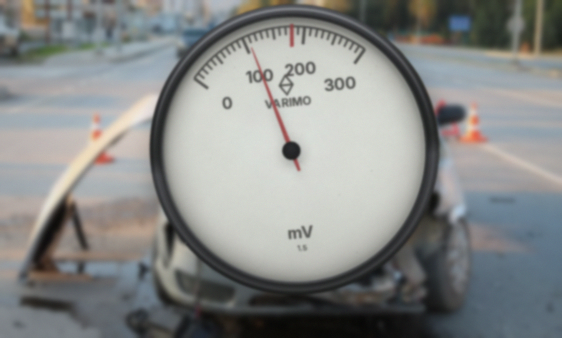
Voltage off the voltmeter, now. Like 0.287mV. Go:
110mV
